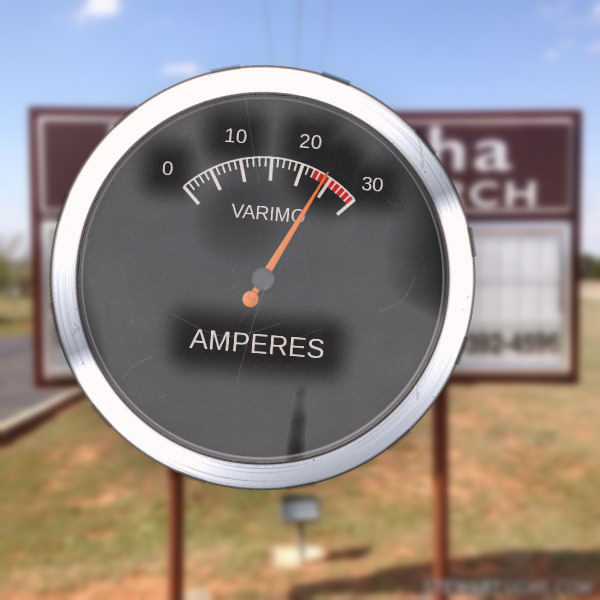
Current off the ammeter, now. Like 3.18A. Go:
24A
